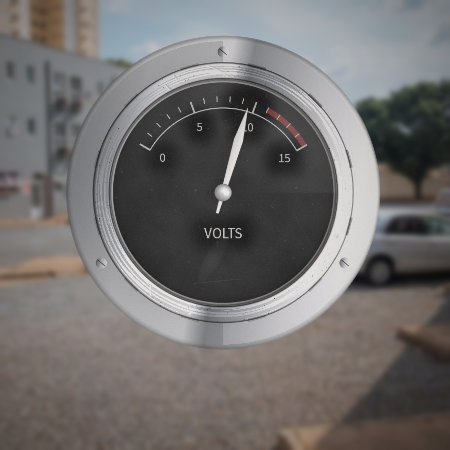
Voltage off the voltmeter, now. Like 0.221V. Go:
9.5V
